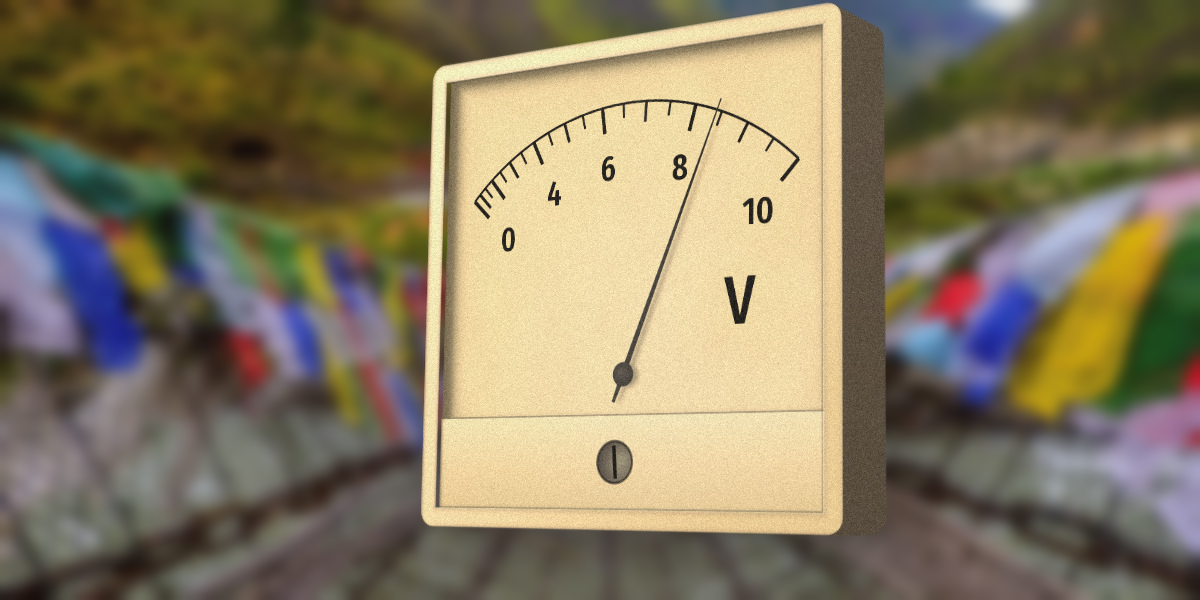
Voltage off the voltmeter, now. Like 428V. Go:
8.5V
